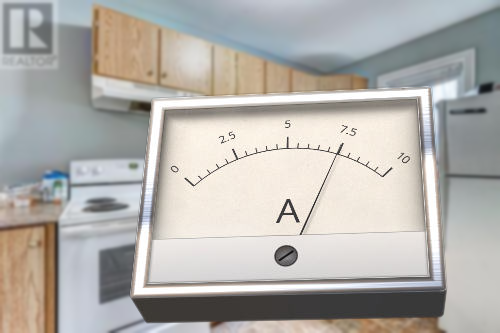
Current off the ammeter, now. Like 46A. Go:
7.5A
